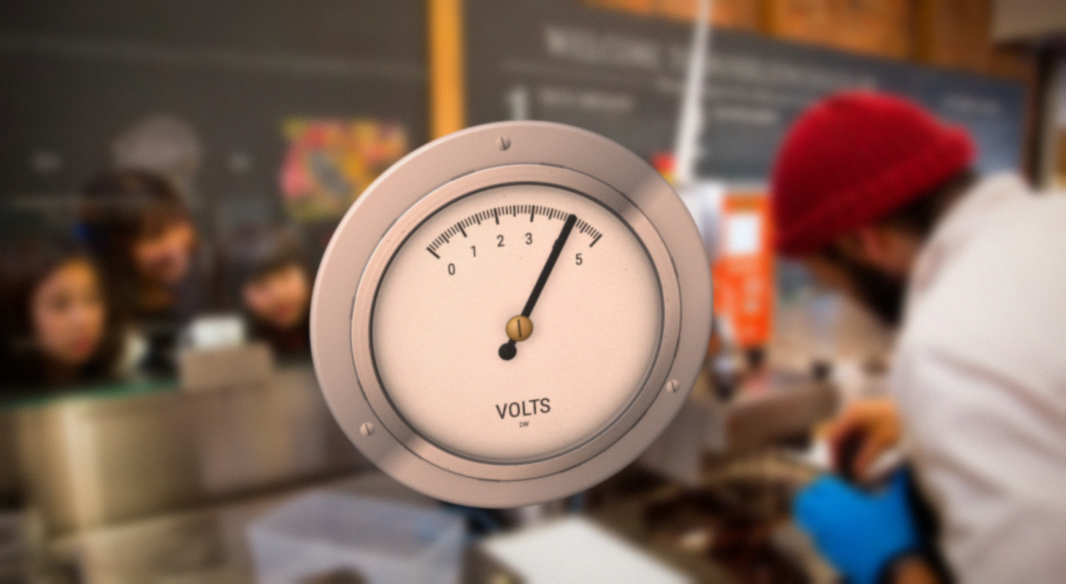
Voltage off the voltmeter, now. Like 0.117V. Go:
4V
